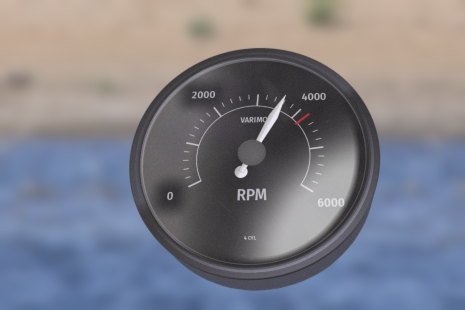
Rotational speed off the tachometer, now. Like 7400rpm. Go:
3600rpm
